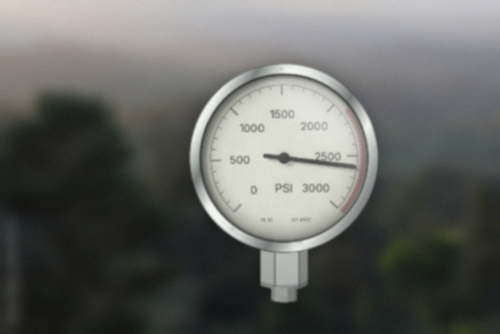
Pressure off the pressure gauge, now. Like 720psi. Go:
2600psi
